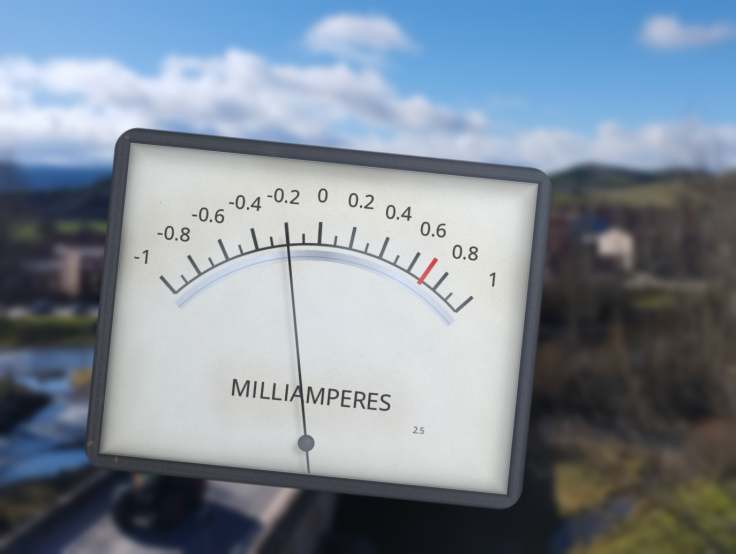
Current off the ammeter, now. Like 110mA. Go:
-0.2mA
